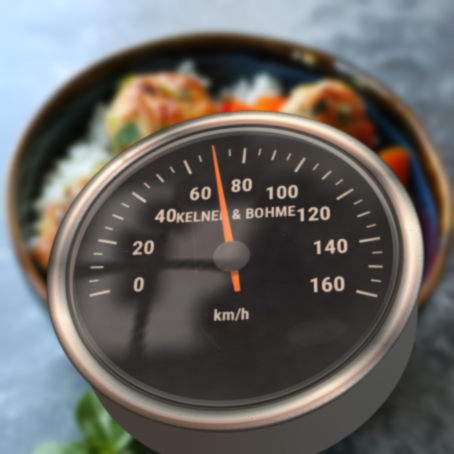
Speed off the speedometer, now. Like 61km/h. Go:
70km/h
